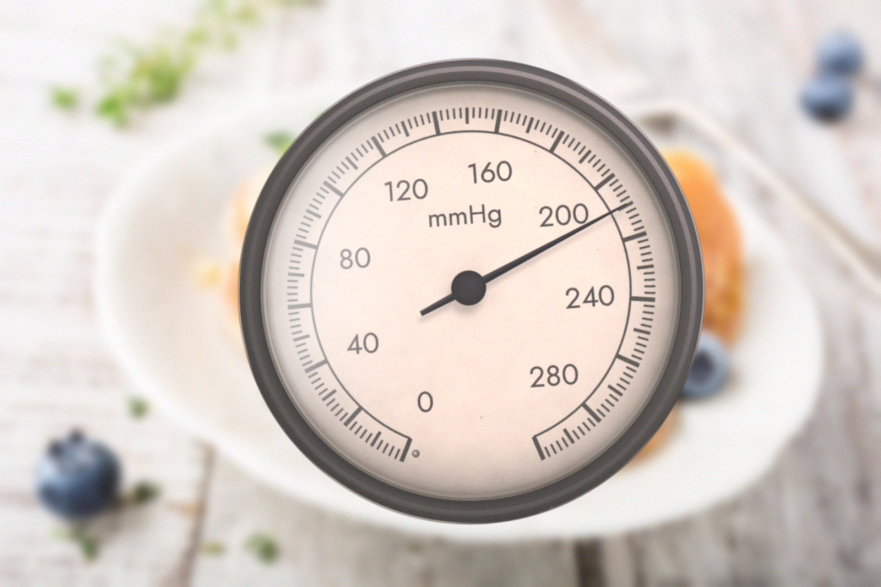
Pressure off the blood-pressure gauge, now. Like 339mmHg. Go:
210mmHg
